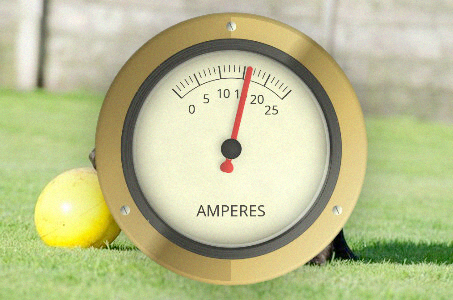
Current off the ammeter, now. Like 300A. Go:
16A
